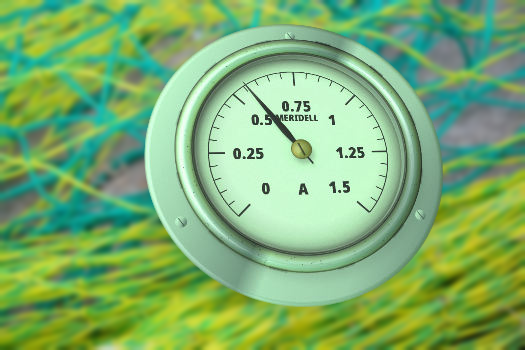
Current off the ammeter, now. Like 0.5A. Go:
0.55A
